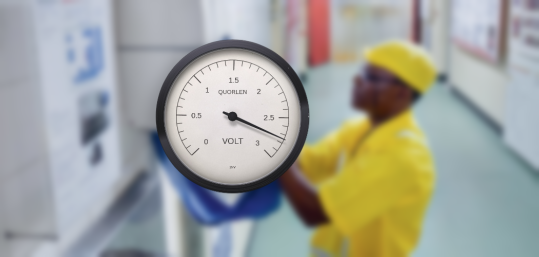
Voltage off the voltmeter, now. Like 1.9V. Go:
2.75V
